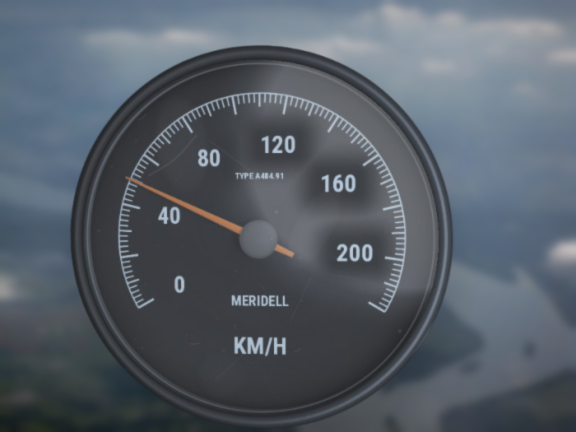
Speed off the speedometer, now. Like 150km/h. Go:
50km/h
